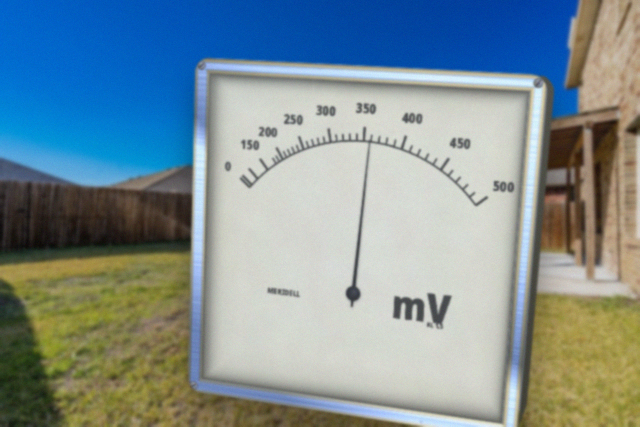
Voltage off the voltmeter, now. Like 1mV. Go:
360mV
